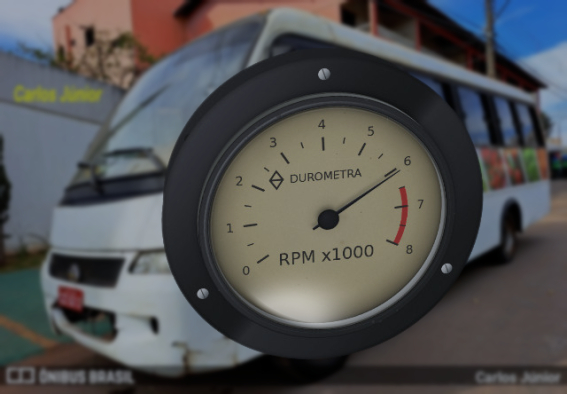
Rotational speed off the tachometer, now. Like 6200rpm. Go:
6000rpm
